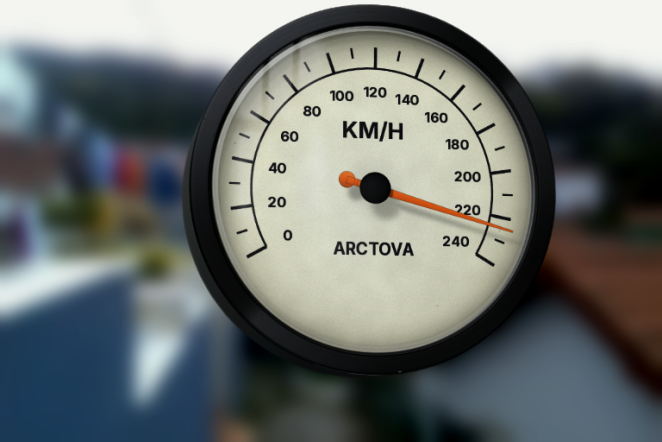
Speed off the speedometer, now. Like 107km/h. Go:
225km/h
